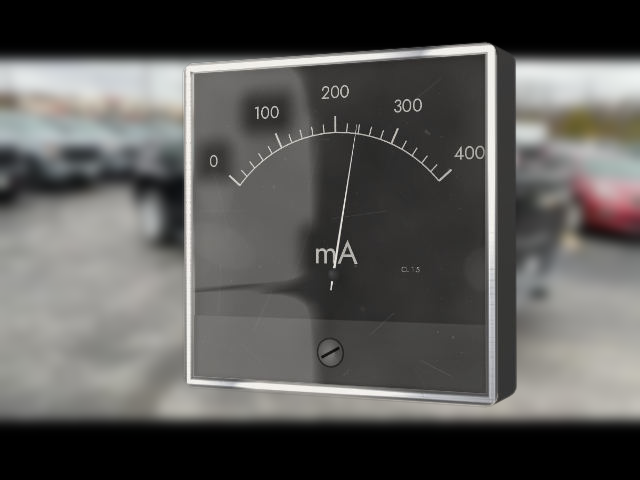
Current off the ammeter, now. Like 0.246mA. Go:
240mA
